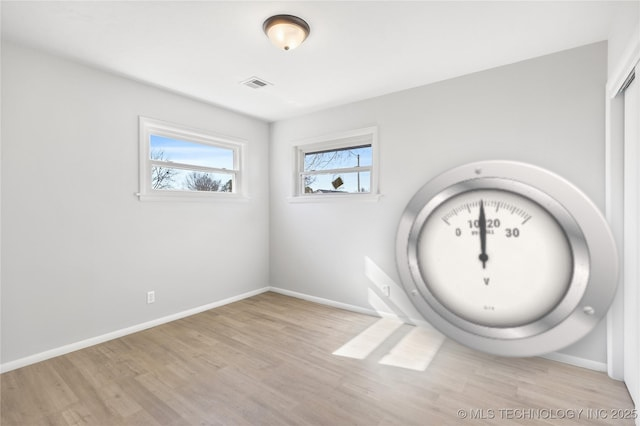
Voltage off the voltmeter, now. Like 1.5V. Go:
15V
